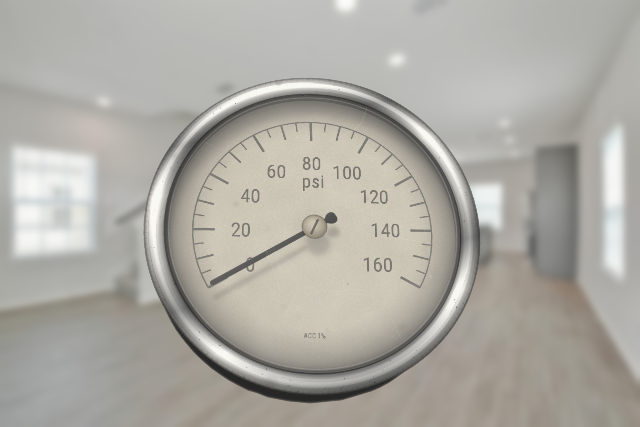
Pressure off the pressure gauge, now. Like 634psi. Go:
0psi
